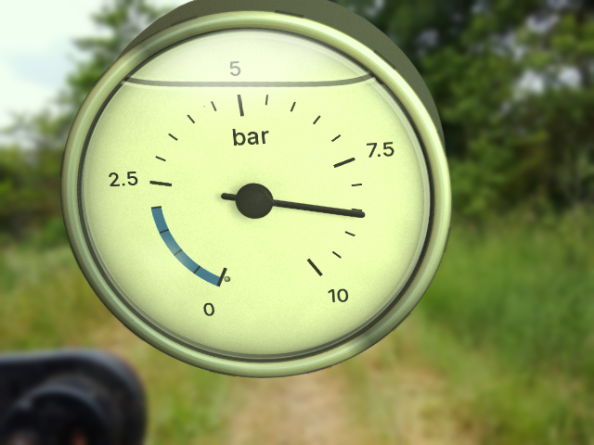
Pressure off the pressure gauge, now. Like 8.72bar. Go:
8.5bar
